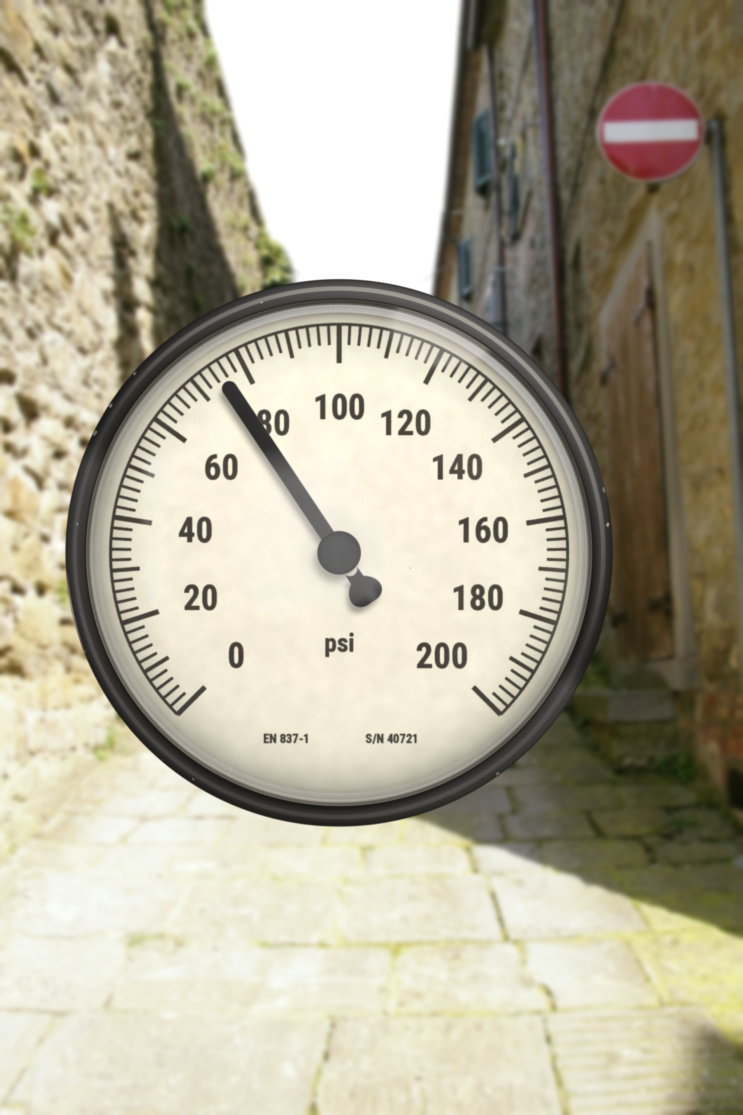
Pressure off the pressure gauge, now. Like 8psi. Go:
75psi
